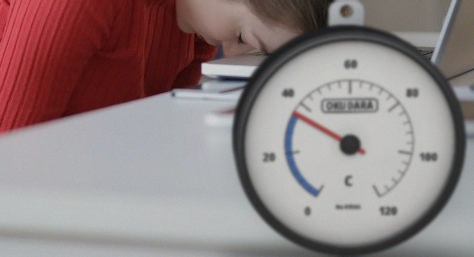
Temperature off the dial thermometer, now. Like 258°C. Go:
36°C
